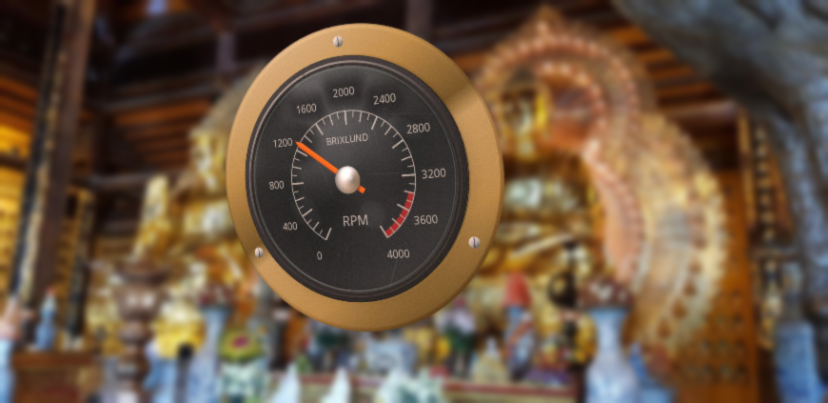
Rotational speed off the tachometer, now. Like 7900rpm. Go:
1300rpm
